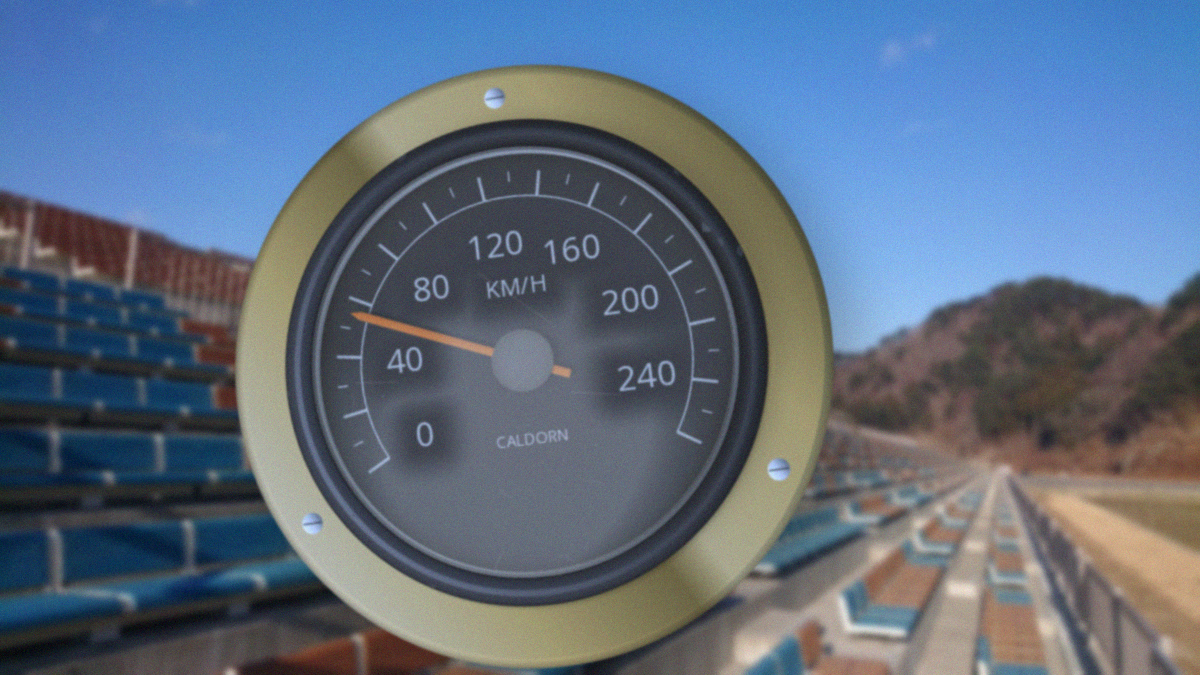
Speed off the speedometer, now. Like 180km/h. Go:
55km/h
